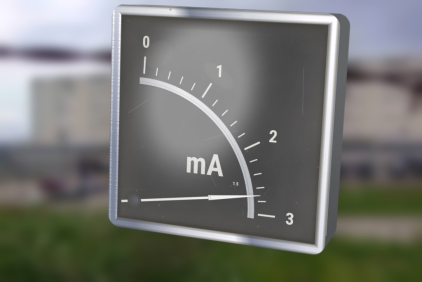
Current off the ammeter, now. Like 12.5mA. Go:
2.7mA
